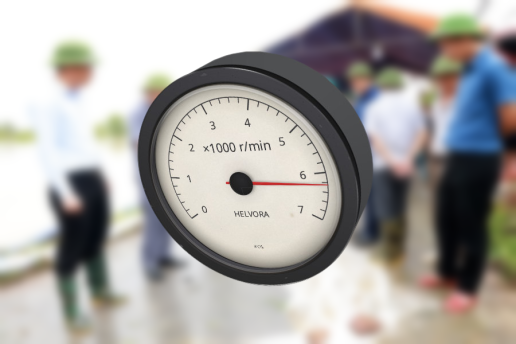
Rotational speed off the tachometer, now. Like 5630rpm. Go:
6200rpm
